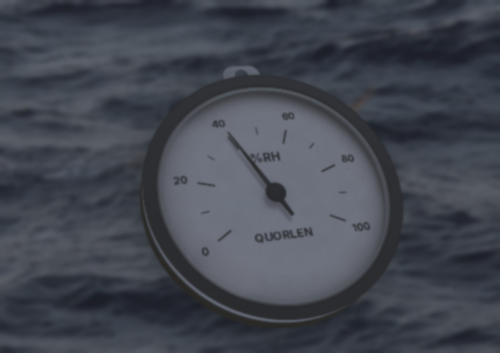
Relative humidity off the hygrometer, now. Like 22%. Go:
40%
